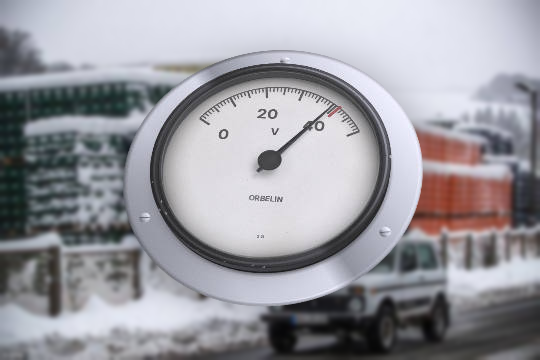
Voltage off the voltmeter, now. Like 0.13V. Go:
40V
